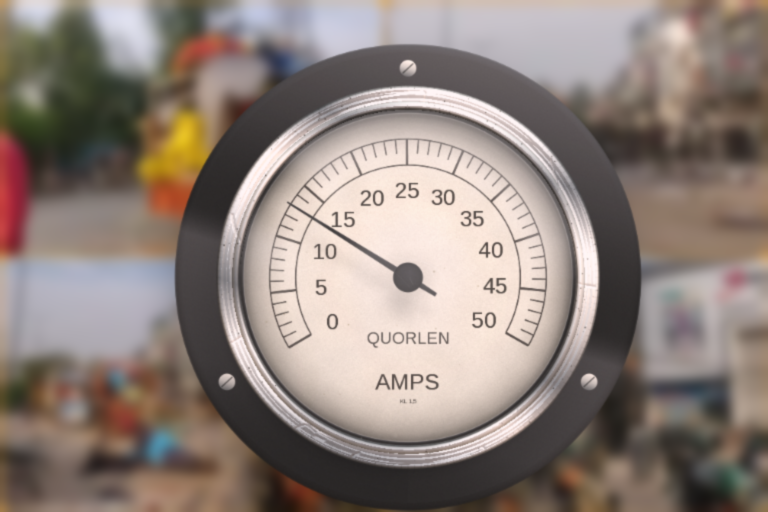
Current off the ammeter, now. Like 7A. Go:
13A
